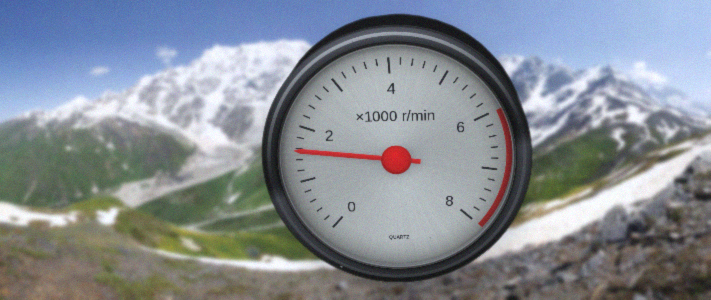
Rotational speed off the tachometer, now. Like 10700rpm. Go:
1600rpm
